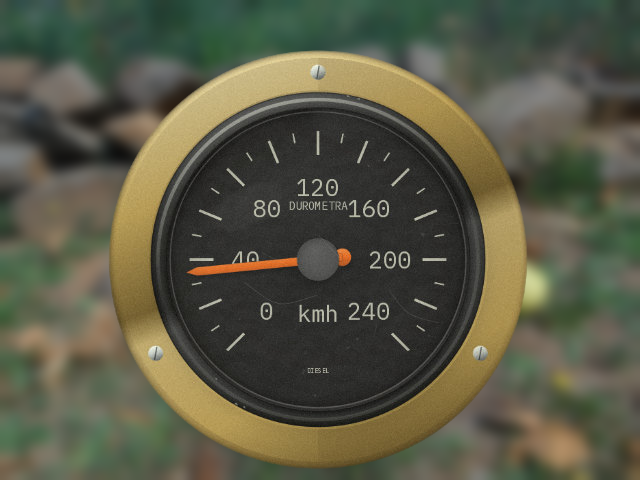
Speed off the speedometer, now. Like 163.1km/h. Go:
35km/h
